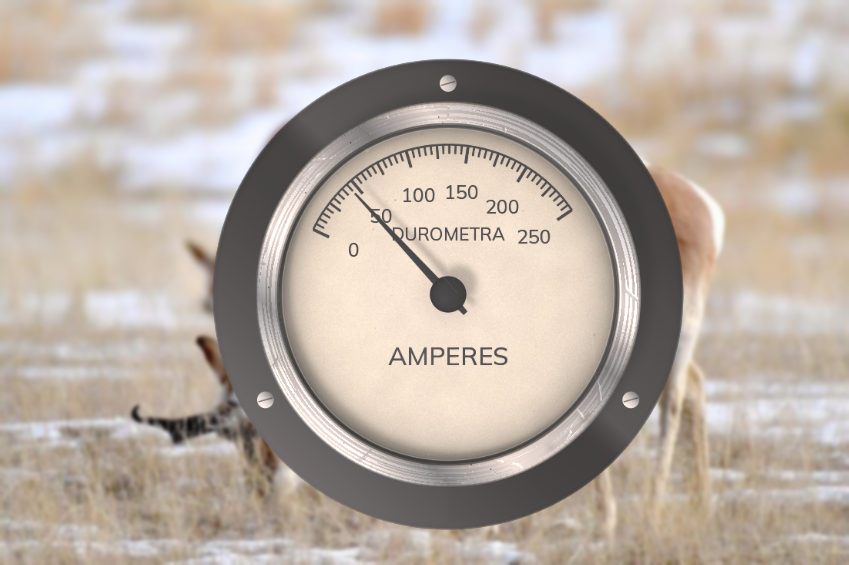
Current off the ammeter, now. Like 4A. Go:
45A
